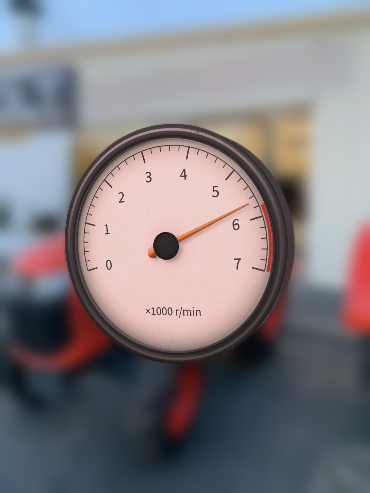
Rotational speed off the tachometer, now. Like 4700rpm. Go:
5700rpm
